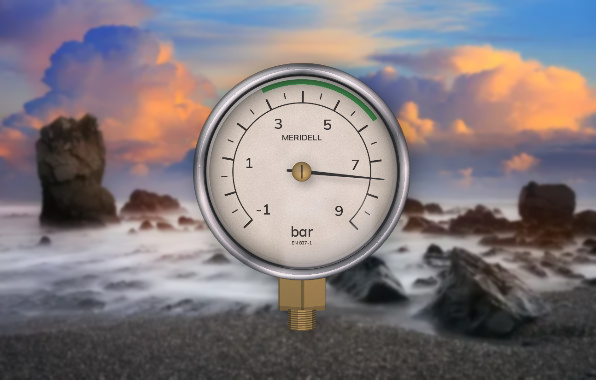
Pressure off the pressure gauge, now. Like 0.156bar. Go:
7.5bar
